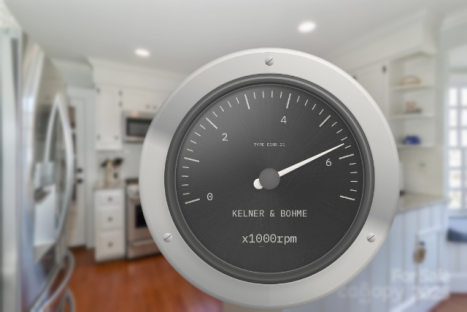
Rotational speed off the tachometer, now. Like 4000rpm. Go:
5700rpm
